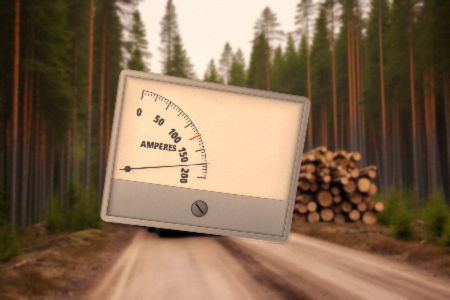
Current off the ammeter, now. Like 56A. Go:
175A
